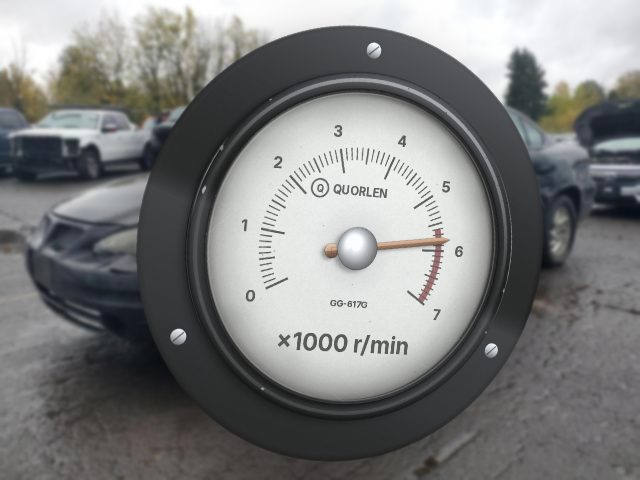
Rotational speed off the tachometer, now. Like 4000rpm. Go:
5800rpm
